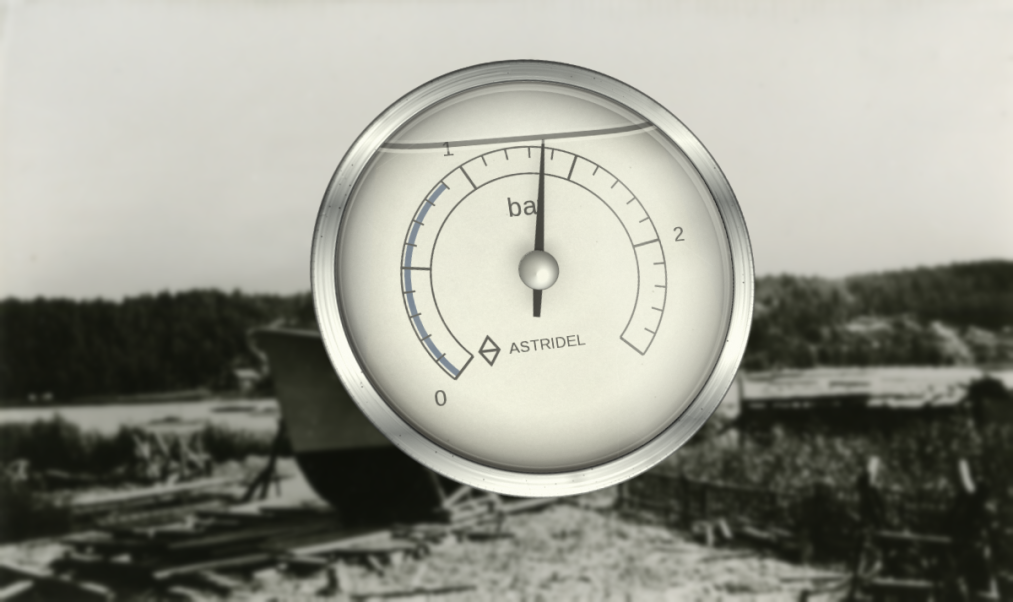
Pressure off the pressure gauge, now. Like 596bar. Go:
1.35bar
